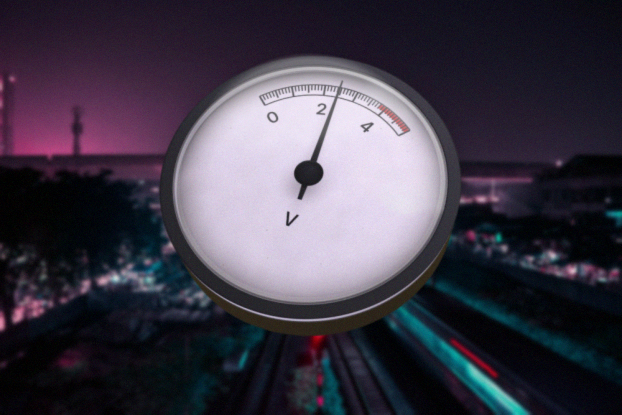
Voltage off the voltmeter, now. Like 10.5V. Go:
2.5V
